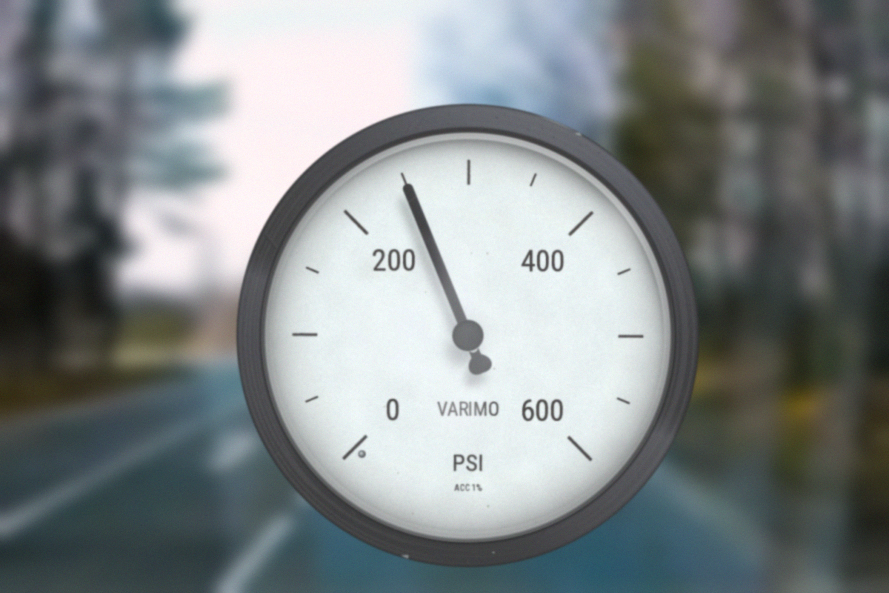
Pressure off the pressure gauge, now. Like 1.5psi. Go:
250psi
